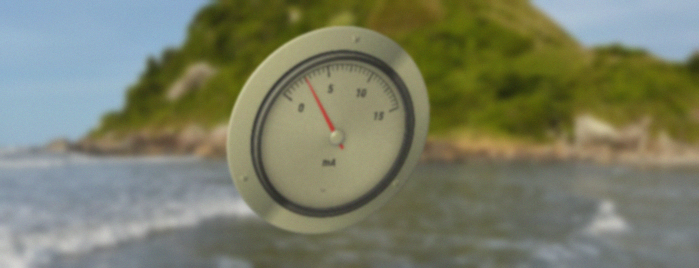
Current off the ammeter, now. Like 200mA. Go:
2.5mA
